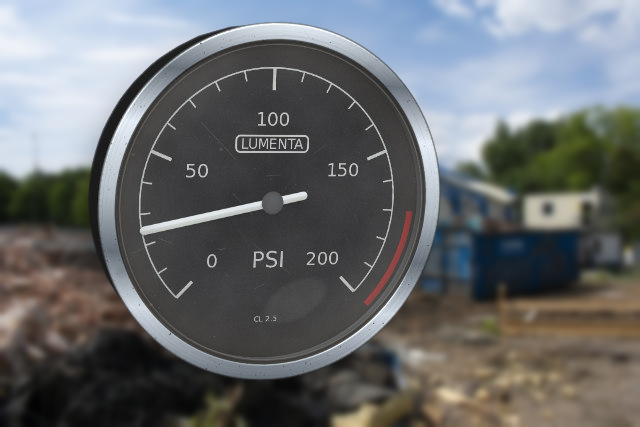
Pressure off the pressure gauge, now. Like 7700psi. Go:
25psi
